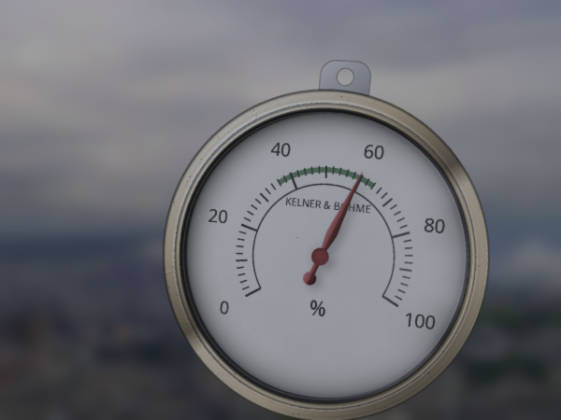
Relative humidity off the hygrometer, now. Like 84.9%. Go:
60%
